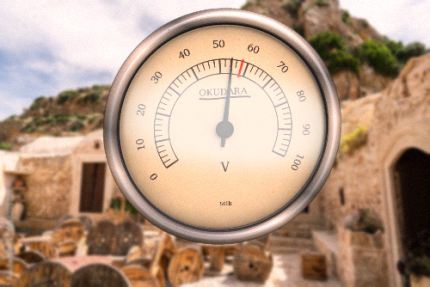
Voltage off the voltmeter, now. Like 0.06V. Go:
54V
